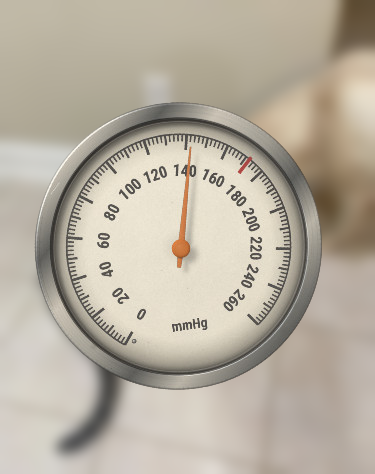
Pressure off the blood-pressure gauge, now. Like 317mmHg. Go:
142mmHg
